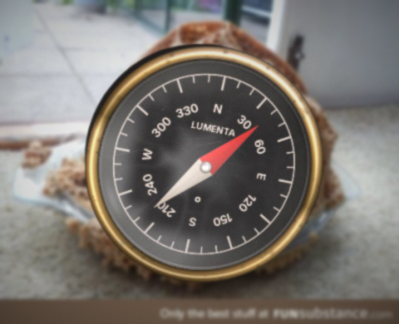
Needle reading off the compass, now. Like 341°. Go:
40°
